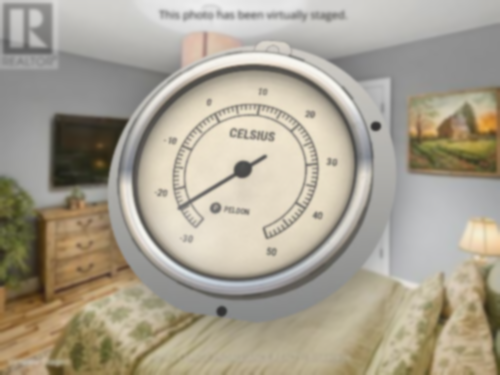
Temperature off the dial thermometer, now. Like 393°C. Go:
-25°C
